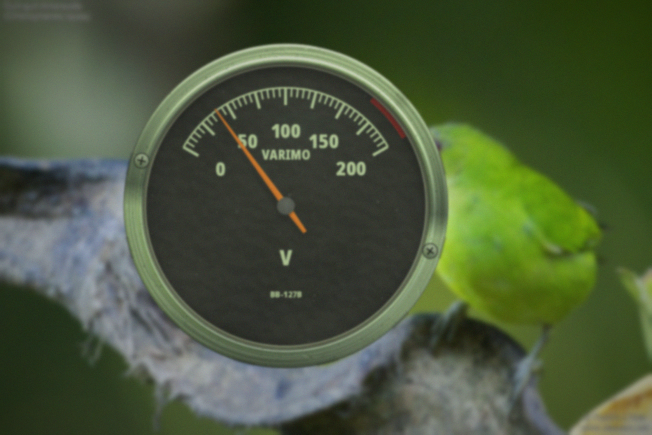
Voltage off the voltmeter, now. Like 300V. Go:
40V
